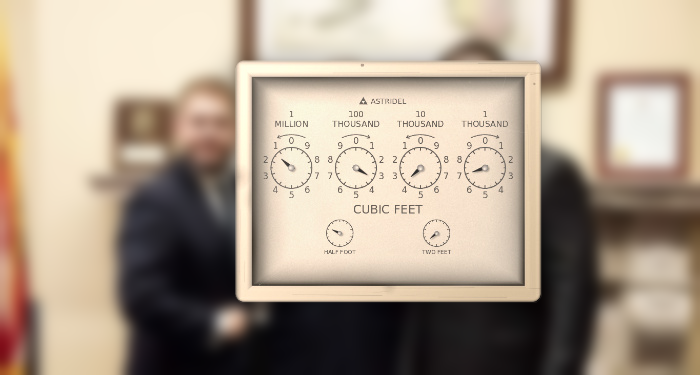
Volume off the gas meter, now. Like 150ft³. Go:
133700ft³
